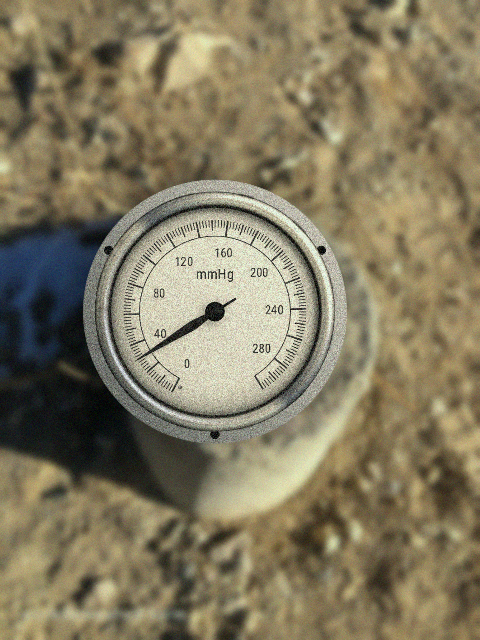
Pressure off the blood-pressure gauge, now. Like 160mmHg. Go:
30mmHg
